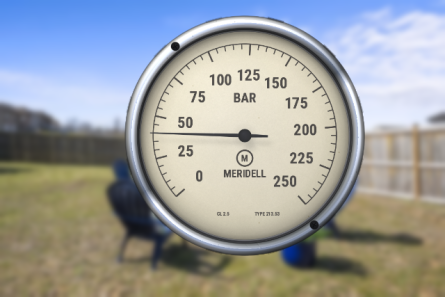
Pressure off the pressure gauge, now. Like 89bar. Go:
40bar
